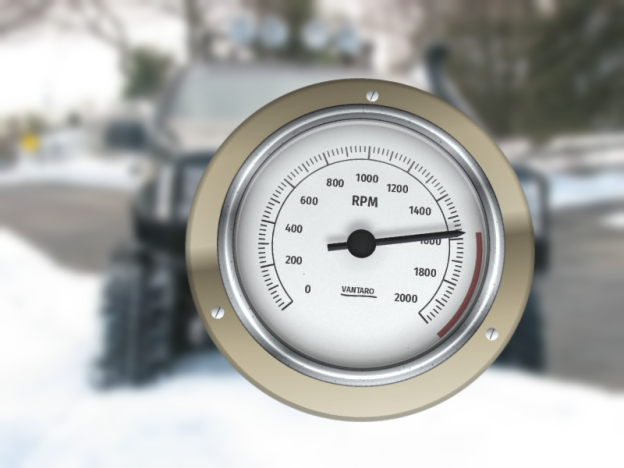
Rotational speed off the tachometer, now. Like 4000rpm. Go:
1580rpm
